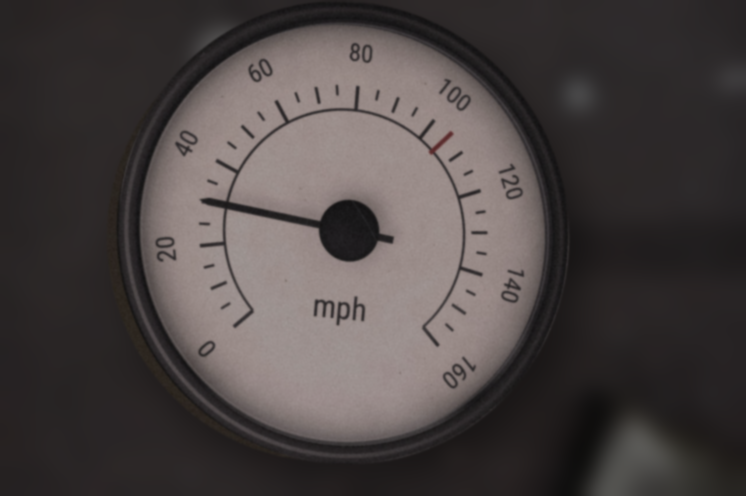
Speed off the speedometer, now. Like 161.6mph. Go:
30mph
